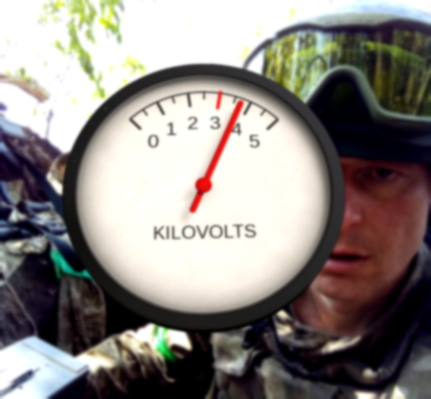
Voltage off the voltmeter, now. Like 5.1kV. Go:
3.75kV
